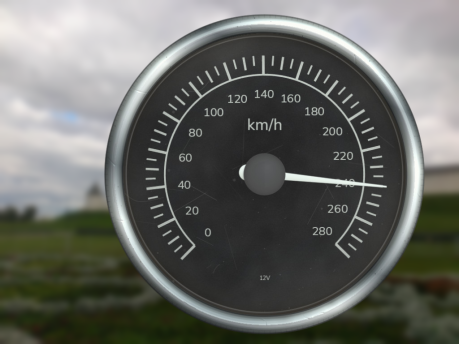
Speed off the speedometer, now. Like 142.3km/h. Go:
240km/h
